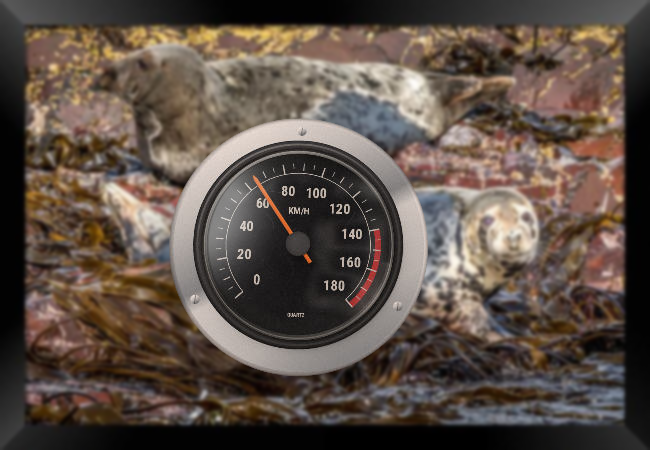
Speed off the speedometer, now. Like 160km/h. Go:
65km/h
